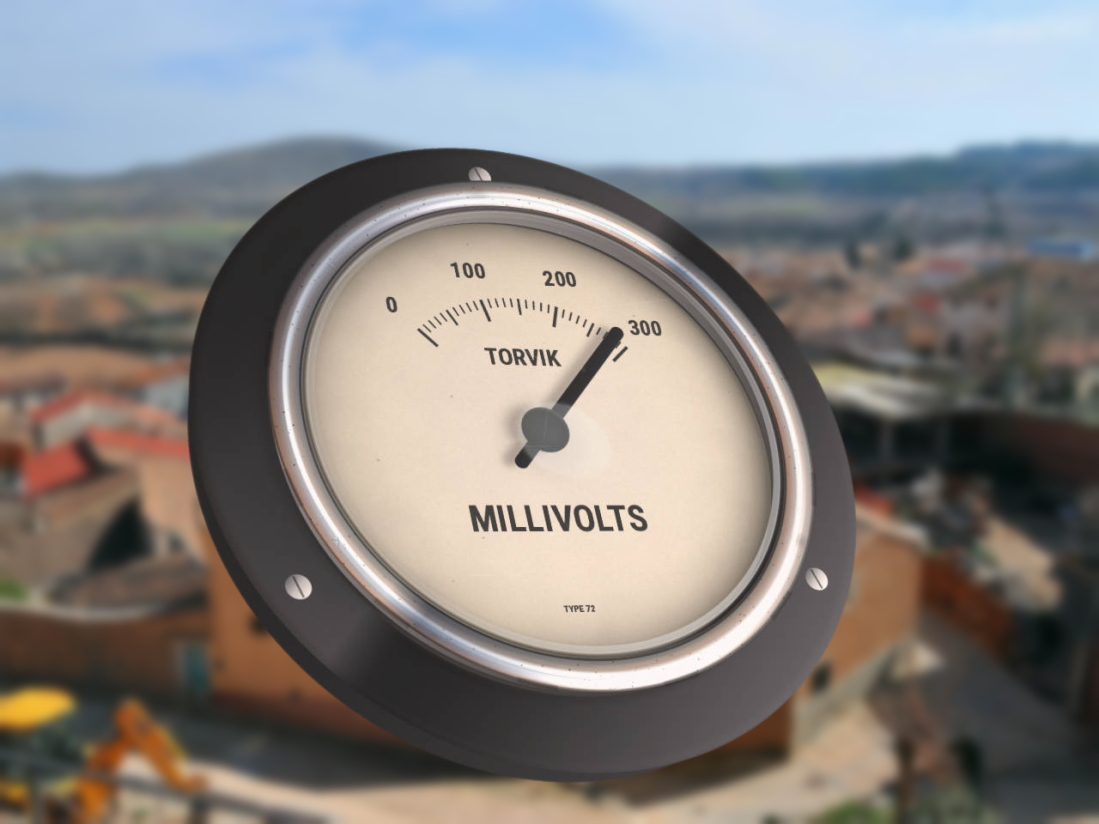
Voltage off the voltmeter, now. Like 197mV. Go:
280mV
